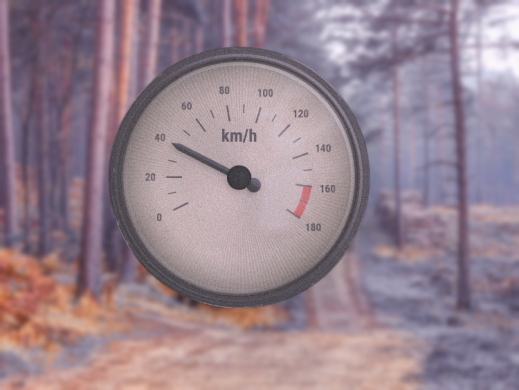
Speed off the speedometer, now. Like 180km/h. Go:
40km/h
